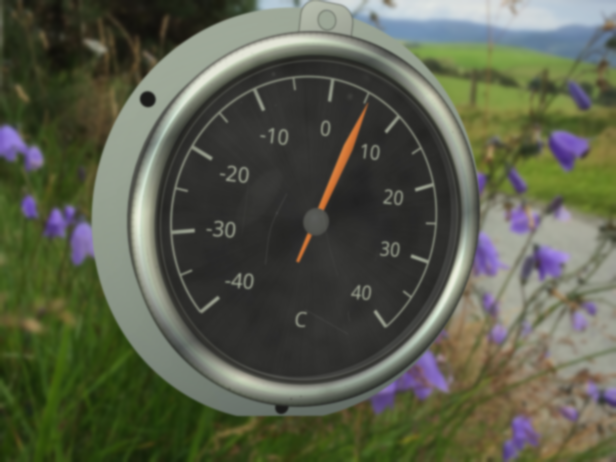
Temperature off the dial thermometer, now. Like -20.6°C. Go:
5°C
